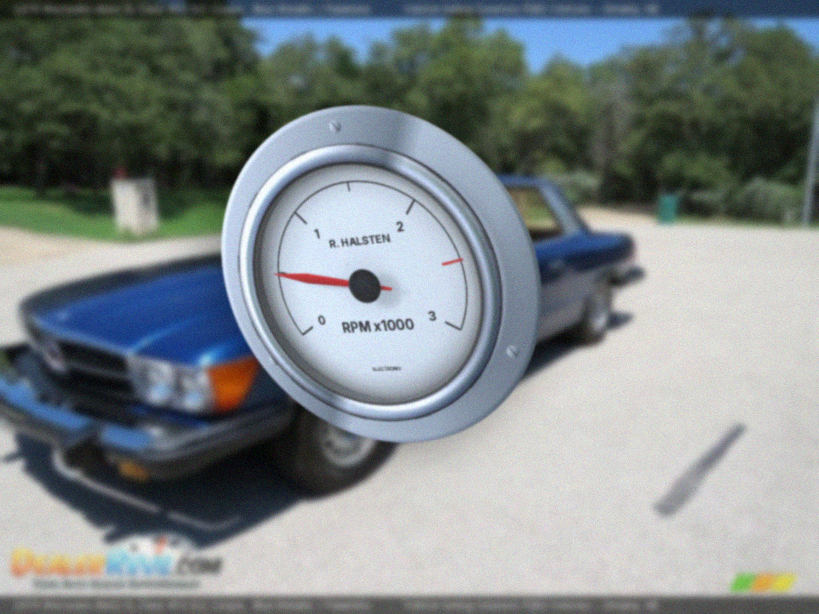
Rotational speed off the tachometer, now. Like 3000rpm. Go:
500rpm
